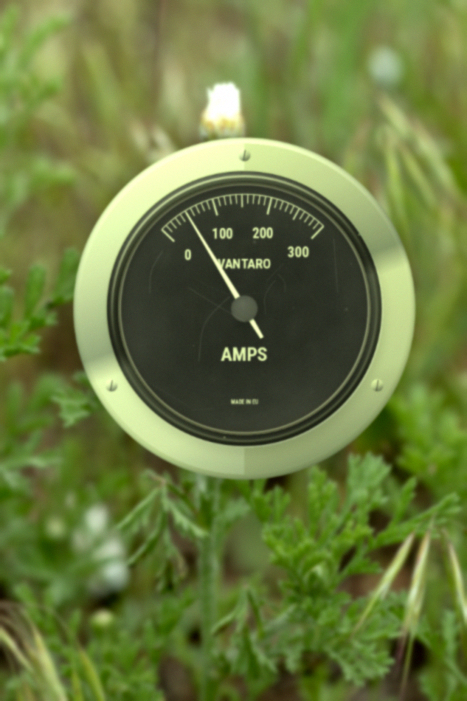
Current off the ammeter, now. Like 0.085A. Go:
50A
